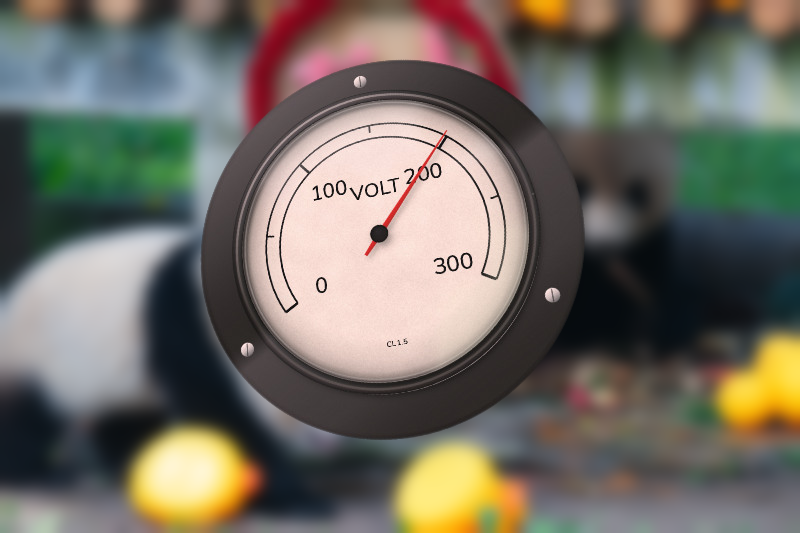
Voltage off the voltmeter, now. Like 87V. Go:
200V
